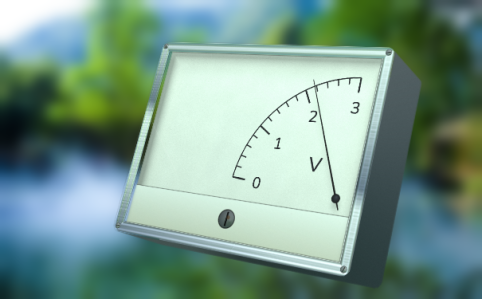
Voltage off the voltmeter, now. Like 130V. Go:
2.2V
